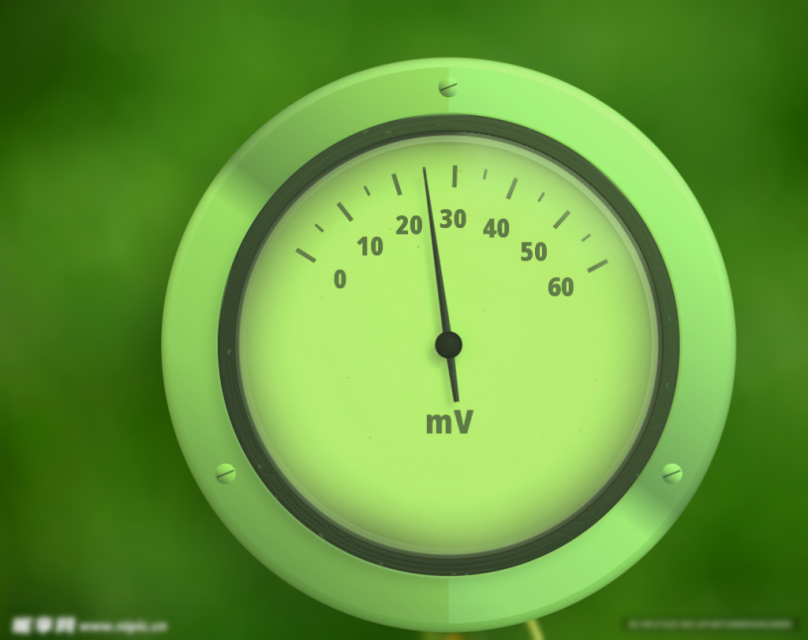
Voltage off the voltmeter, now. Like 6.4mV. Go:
25mV
